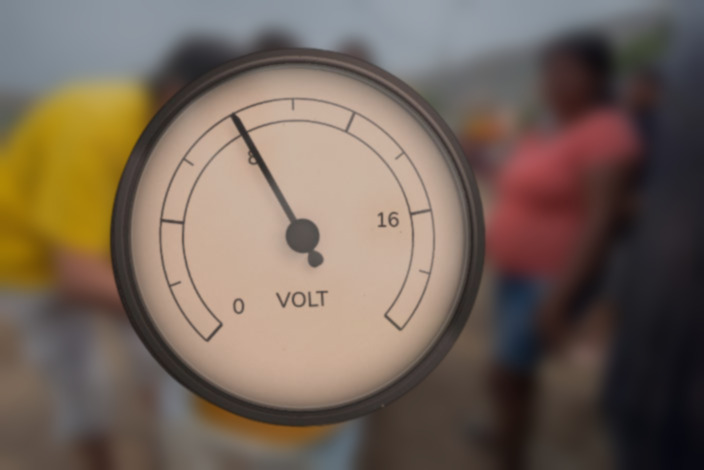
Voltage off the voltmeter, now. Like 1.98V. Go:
8V
